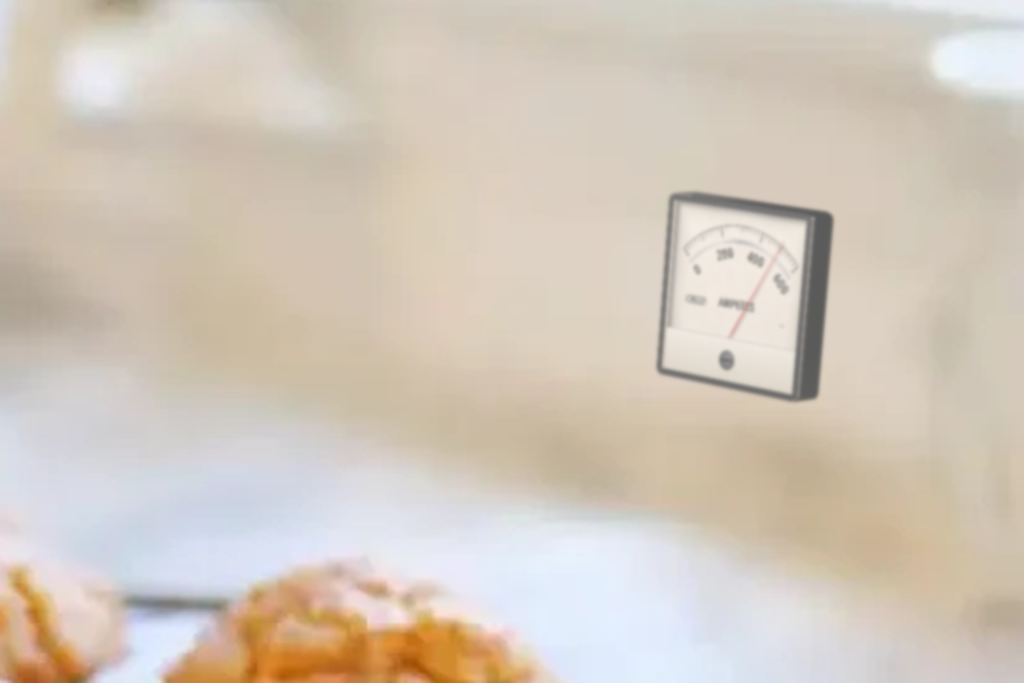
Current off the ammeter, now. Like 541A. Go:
500A
